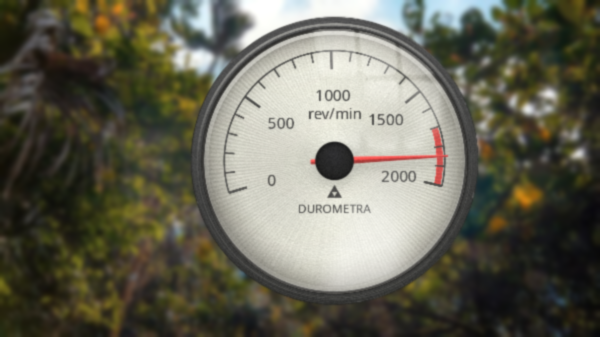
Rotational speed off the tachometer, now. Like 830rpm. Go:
1850rpm
